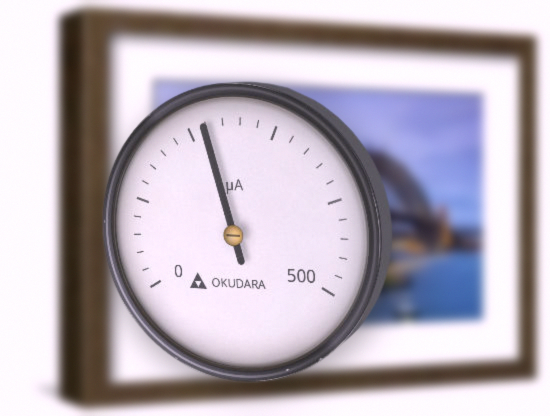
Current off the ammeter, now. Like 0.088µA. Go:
220µA
